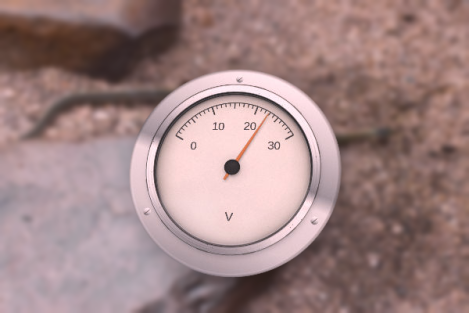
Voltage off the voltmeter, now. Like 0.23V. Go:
23V
